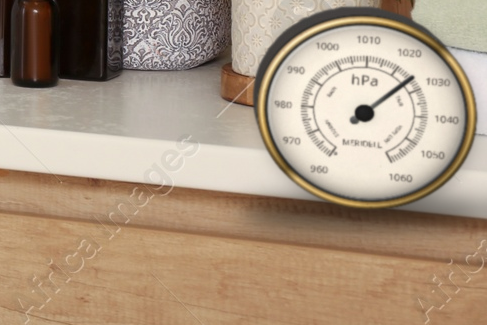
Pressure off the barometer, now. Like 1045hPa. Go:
1025hPa
